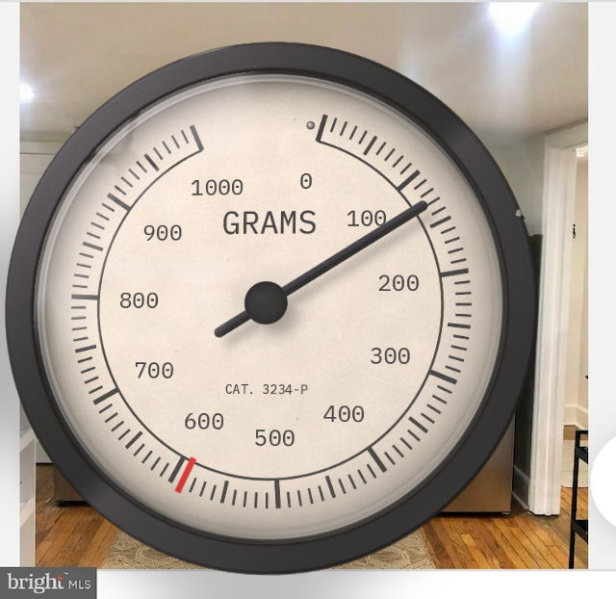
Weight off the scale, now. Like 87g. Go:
130g
